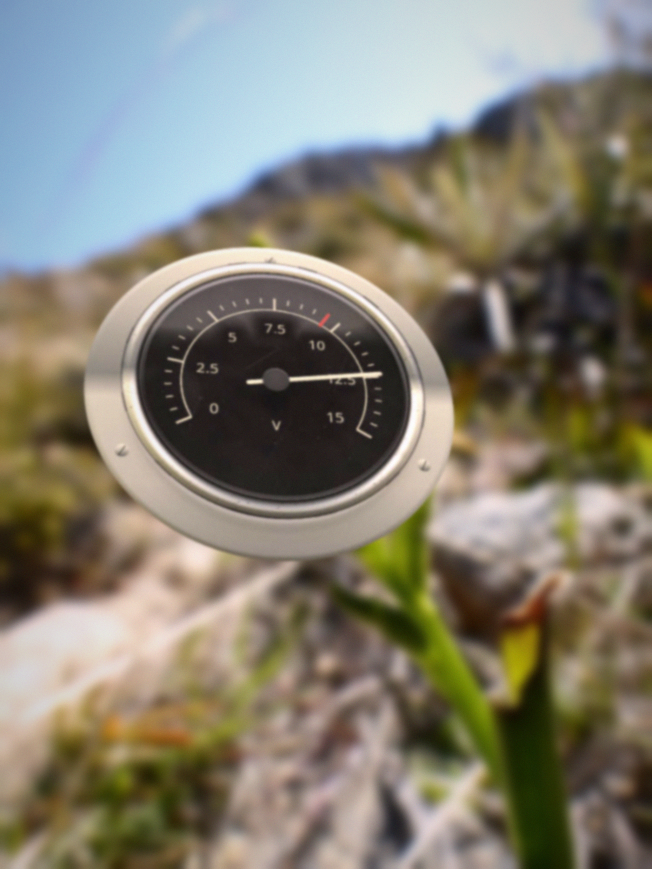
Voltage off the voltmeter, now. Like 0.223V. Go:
12.5V
